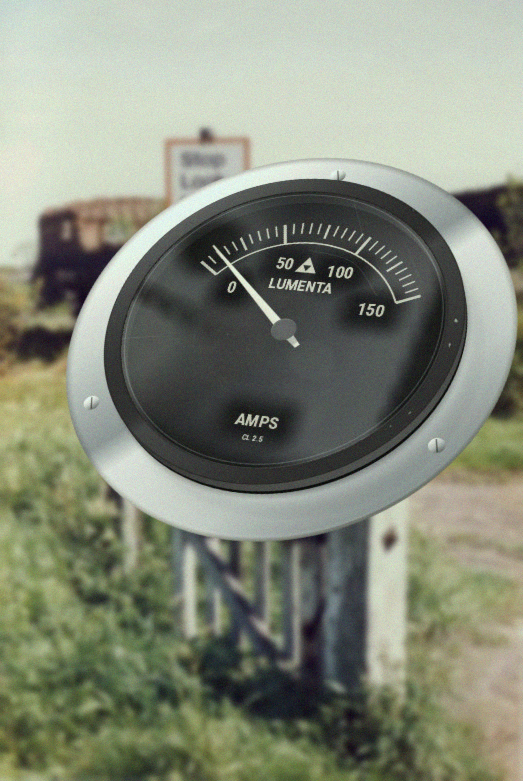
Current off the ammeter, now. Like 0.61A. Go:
10A
